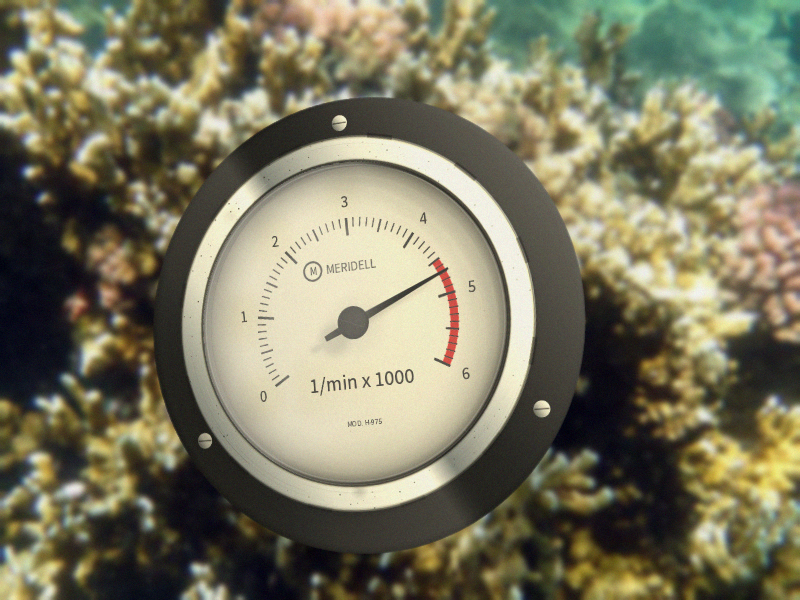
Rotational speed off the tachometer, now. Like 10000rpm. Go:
4700rpm
